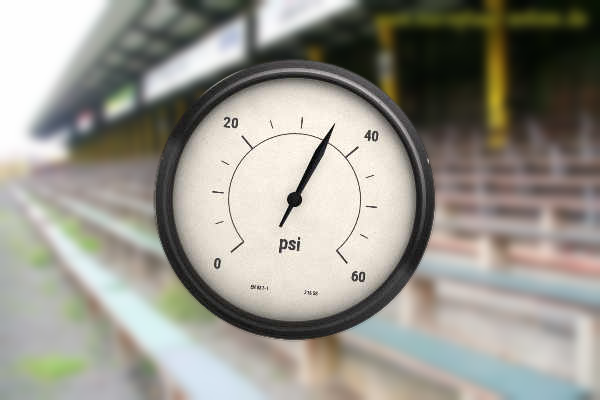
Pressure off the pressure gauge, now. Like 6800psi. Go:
35psi
